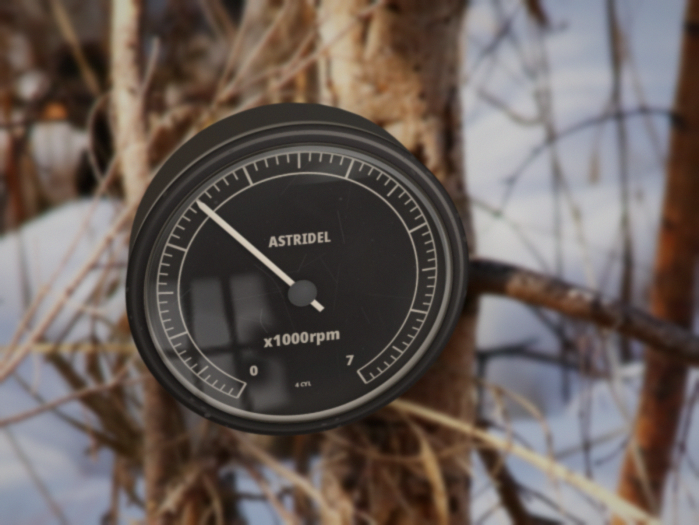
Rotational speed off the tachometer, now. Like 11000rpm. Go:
2500rpm
